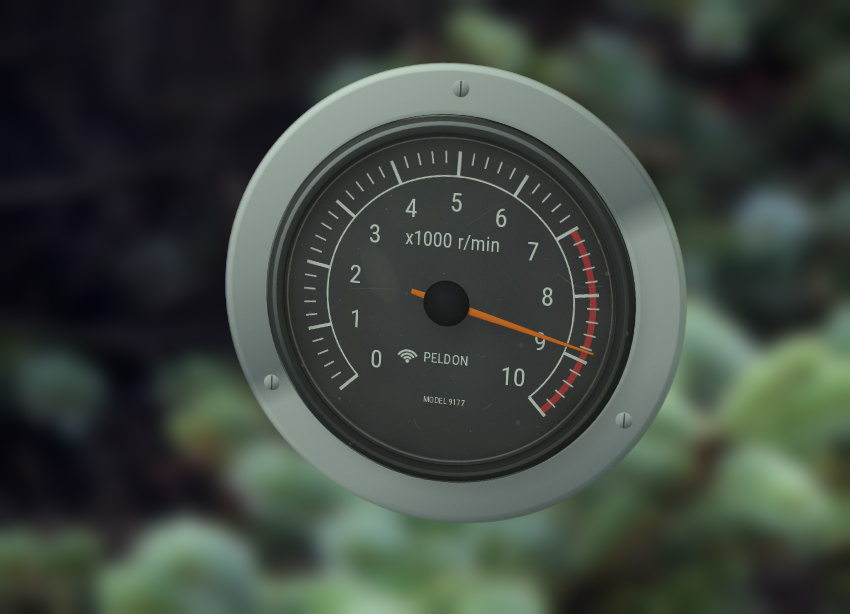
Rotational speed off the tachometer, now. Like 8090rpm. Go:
8800rpm
